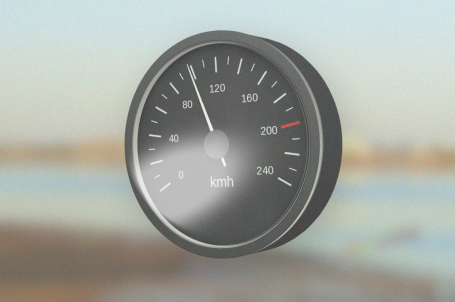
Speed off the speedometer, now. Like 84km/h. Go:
100km/h
